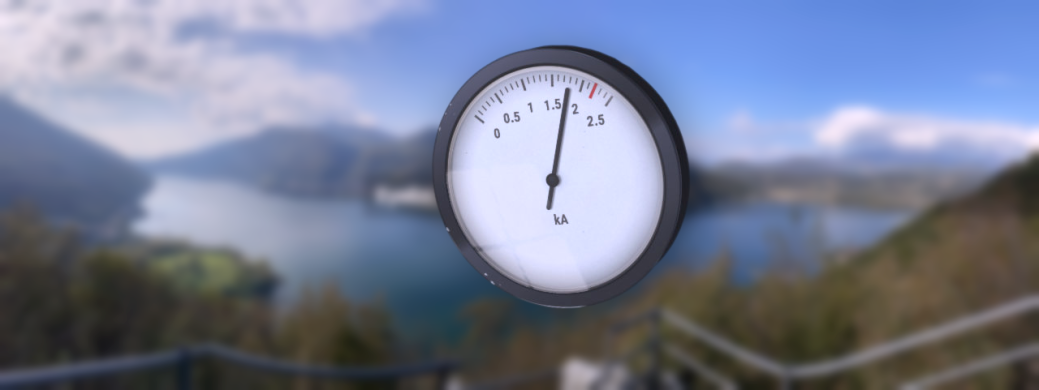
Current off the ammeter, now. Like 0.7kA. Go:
1.8kA
